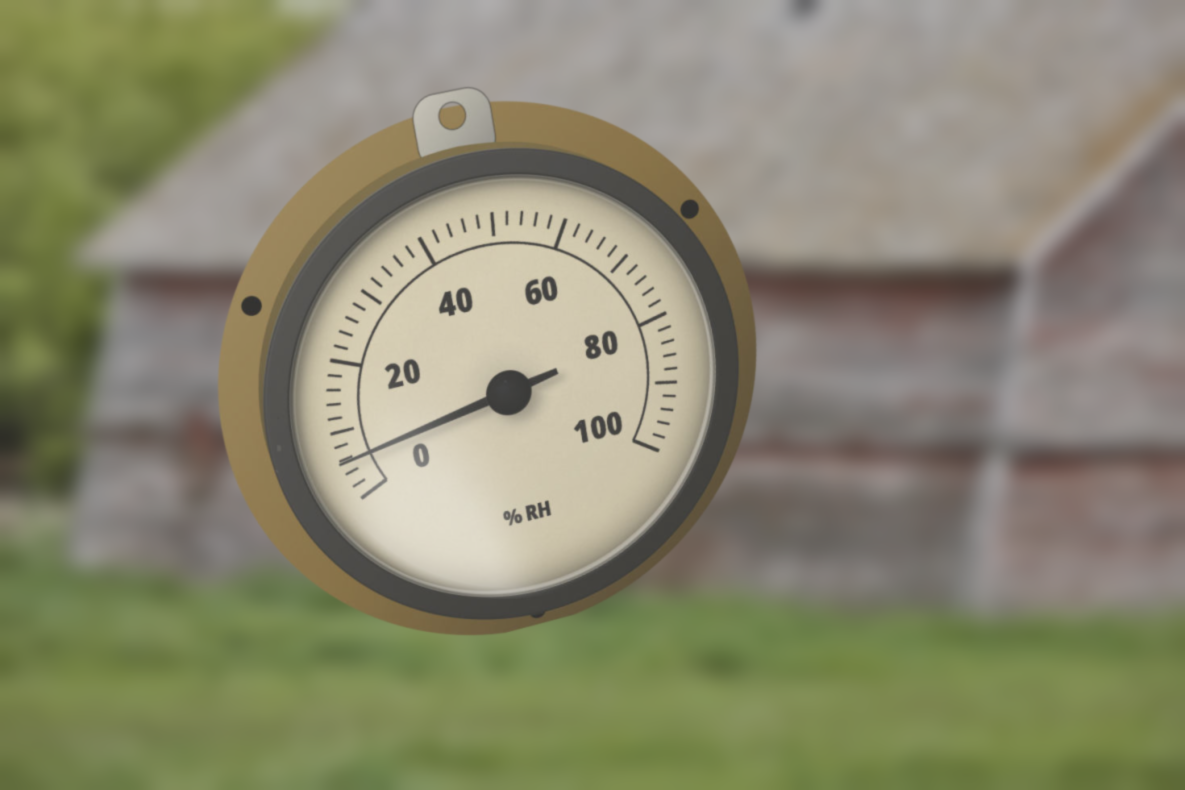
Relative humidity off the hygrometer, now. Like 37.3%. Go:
6%
